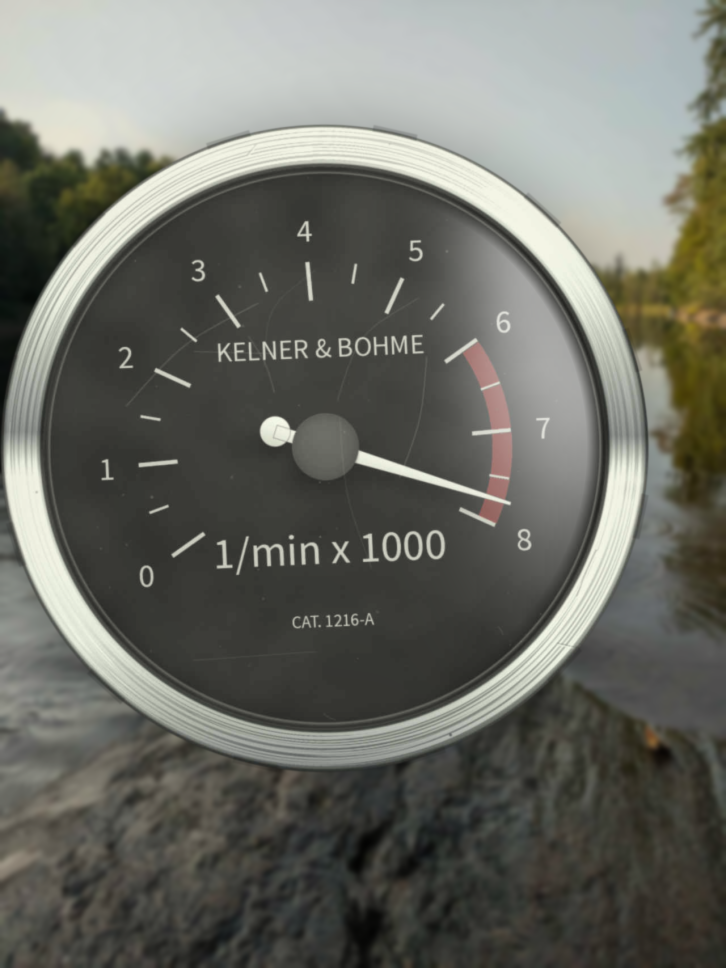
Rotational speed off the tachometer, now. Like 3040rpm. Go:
7750rpm
